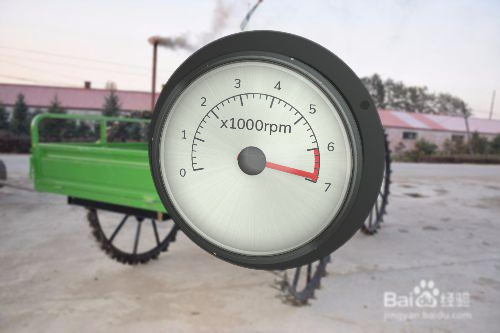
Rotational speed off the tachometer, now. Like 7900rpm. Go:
6800rpm
